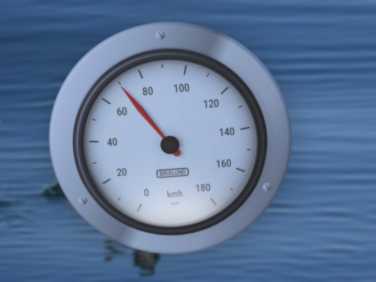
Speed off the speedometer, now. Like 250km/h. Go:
70km/h
